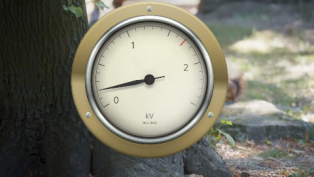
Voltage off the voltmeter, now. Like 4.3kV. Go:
0.2kV
